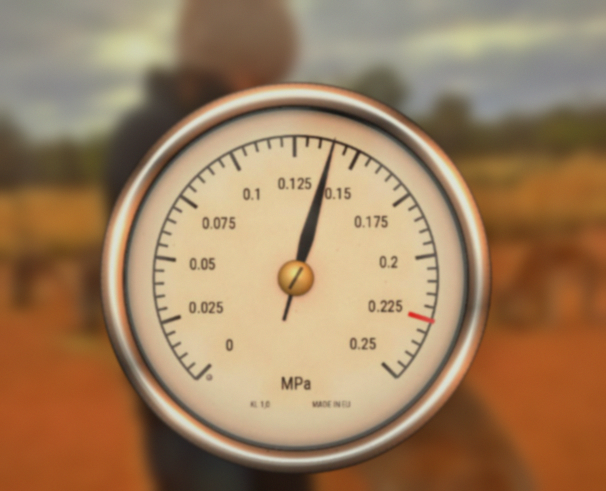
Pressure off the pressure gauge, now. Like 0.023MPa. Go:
0.14MPa
